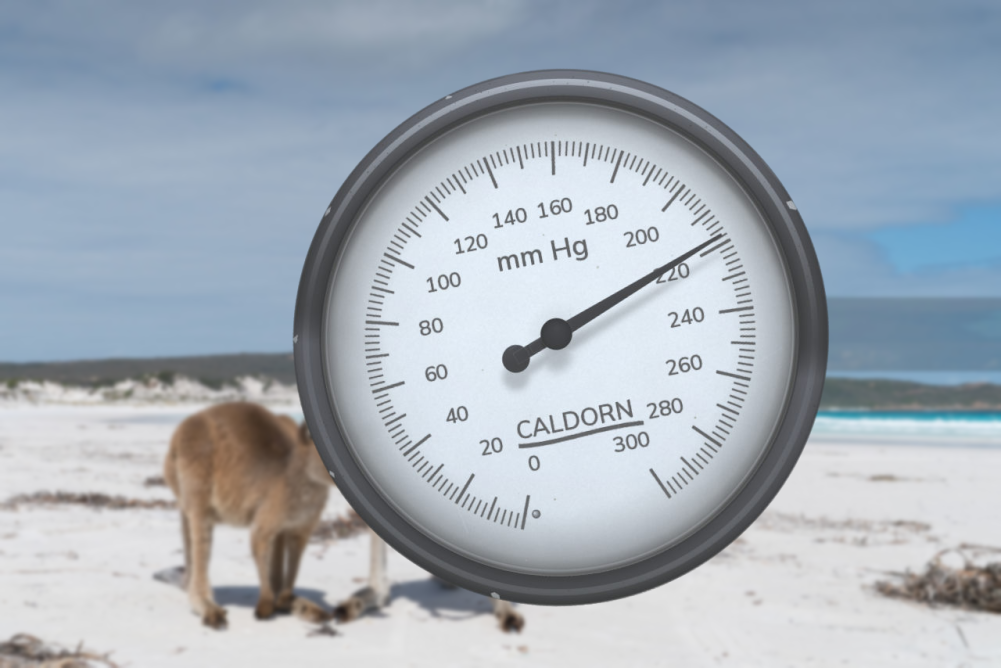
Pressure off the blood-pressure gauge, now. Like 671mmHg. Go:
218mmHg
